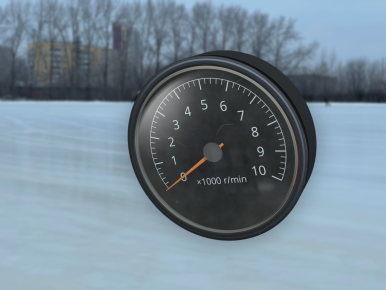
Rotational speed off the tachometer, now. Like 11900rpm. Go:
0rpm
